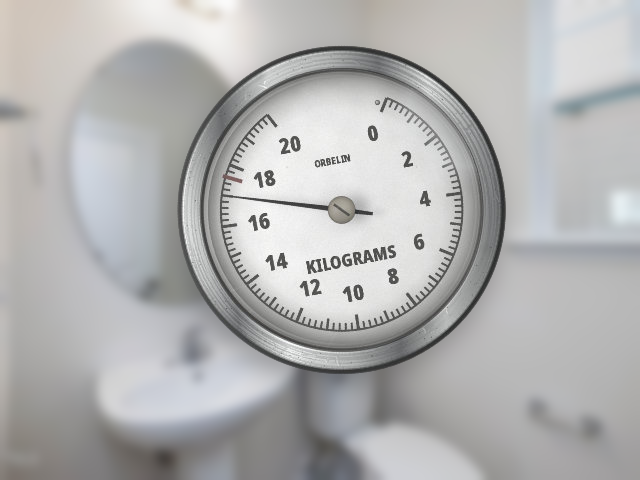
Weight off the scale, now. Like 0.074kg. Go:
17kg
